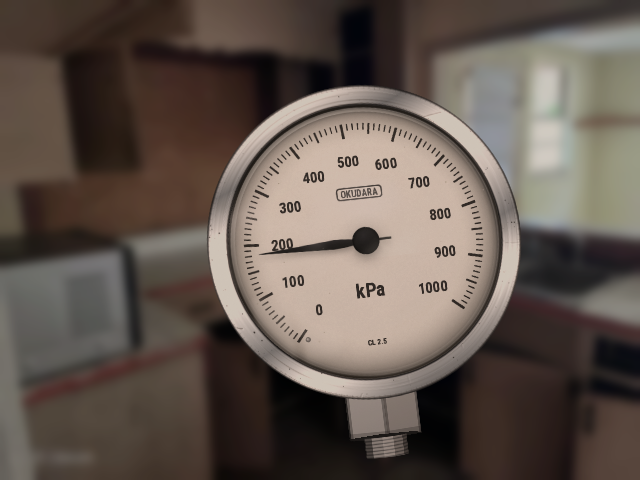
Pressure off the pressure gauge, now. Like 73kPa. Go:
180kPa
